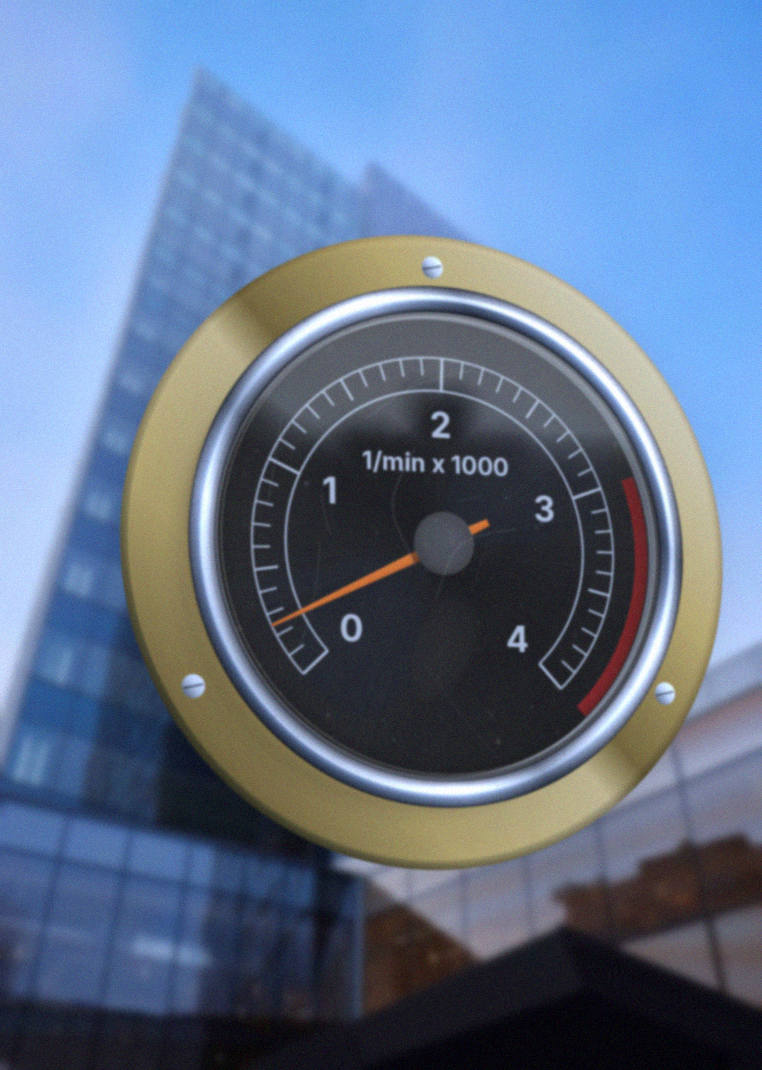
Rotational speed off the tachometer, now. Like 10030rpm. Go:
250rpm
